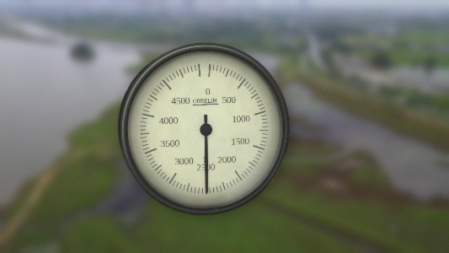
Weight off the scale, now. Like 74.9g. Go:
2500g
